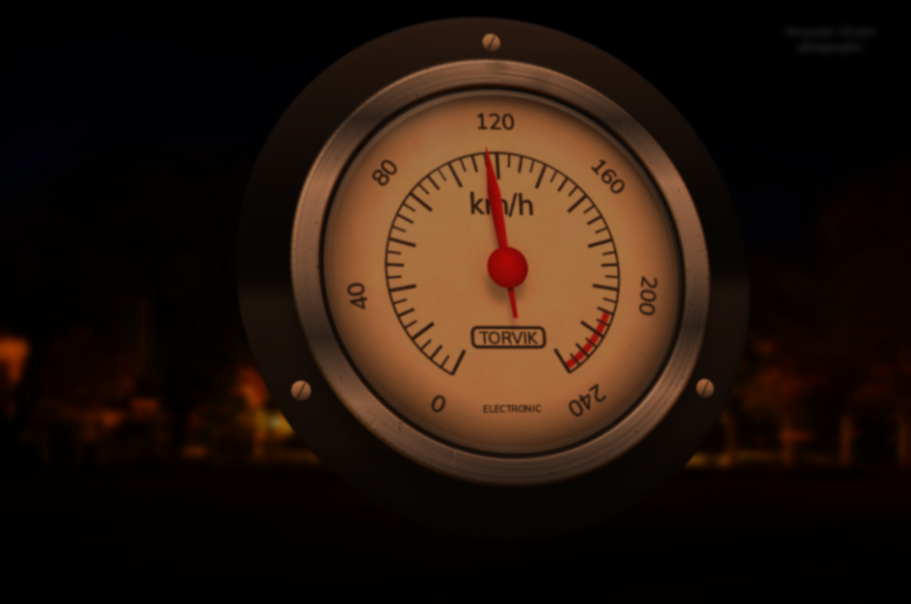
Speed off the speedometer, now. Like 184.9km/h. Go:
115km/h
